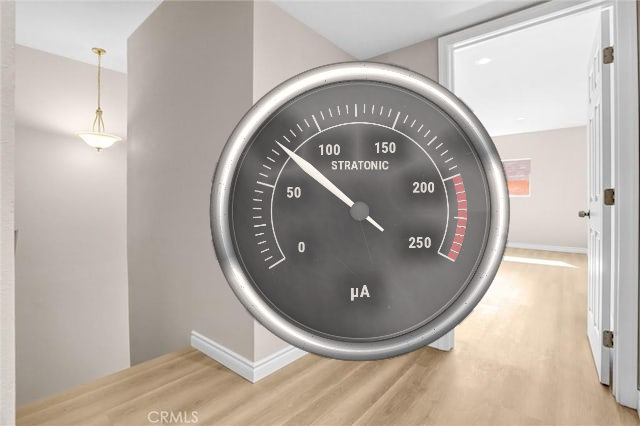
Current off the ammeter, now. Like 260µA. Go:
75µA
